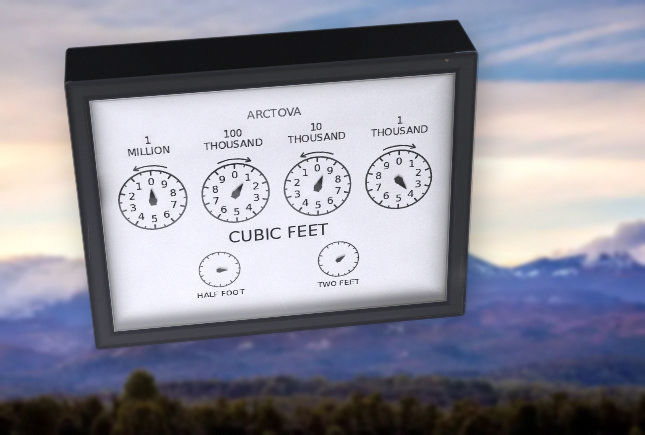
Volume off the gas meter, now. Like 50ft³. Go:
9400ft³
